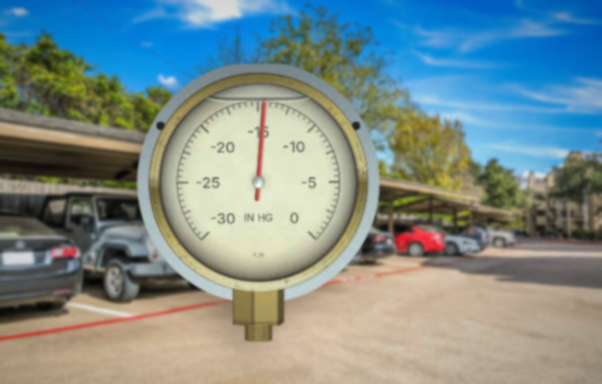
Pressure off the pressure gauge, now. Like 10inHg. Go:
-14.5inHg
